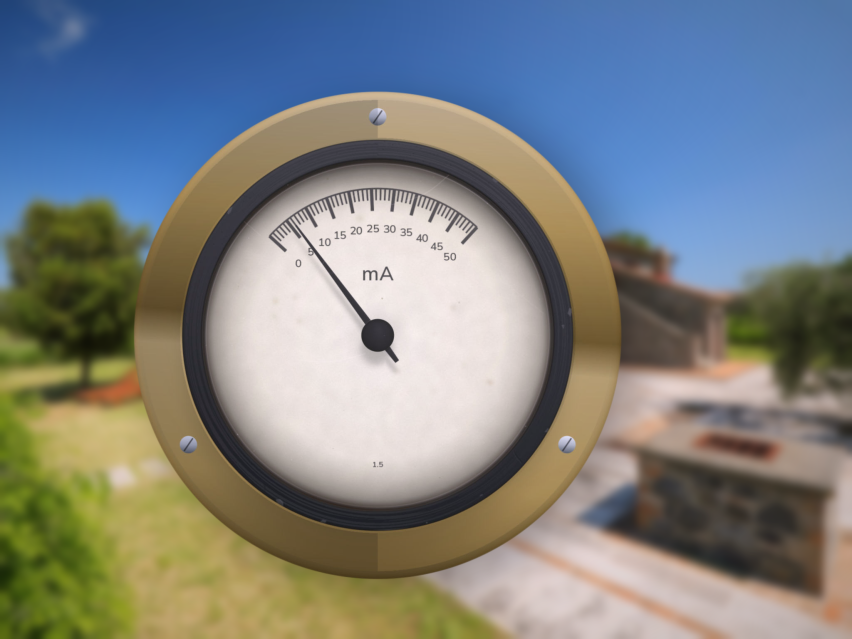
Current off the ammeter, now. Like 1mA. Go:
6mA
